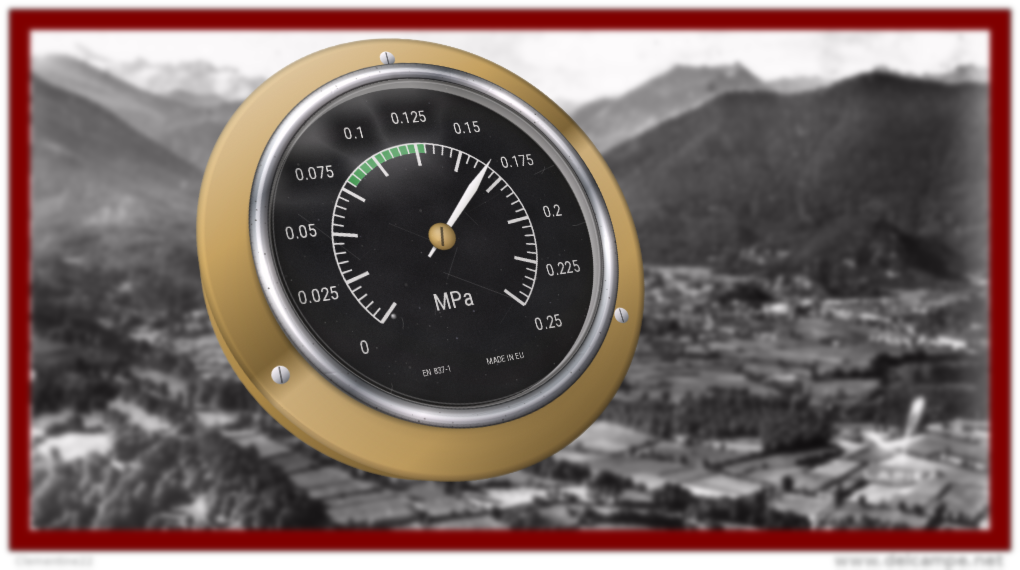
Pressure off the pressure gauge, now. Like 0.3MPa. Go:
0.165MPa
